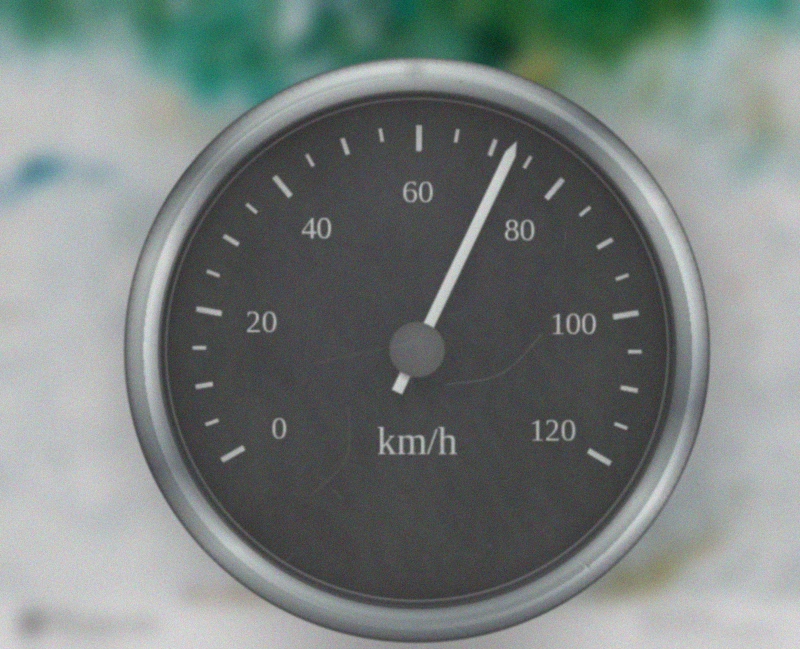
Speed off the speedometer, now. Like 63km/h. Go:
72.5km/h
